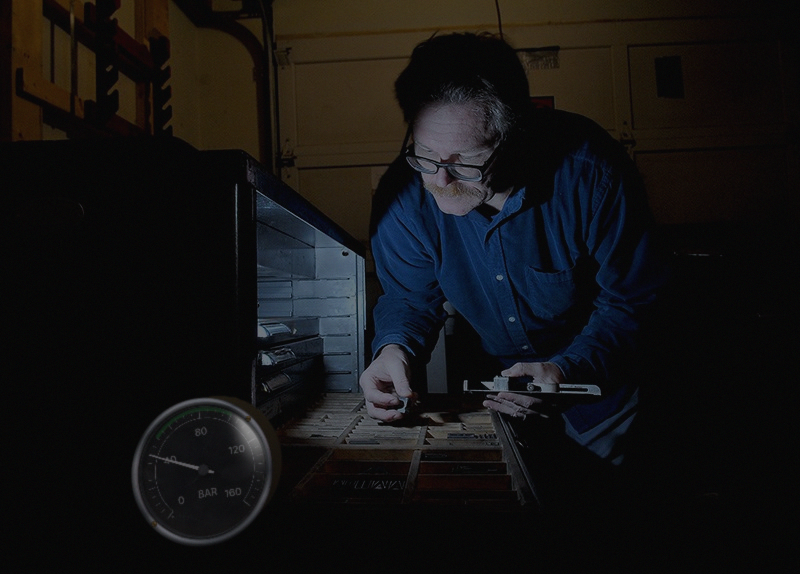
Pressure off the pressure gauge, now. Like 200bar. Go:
40bar
